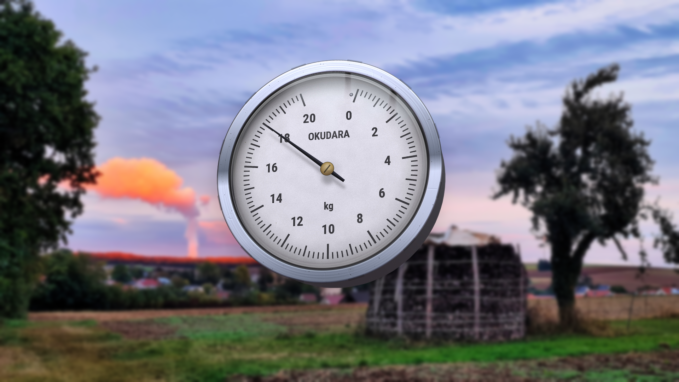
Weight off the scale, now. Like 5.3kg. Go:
18kg
